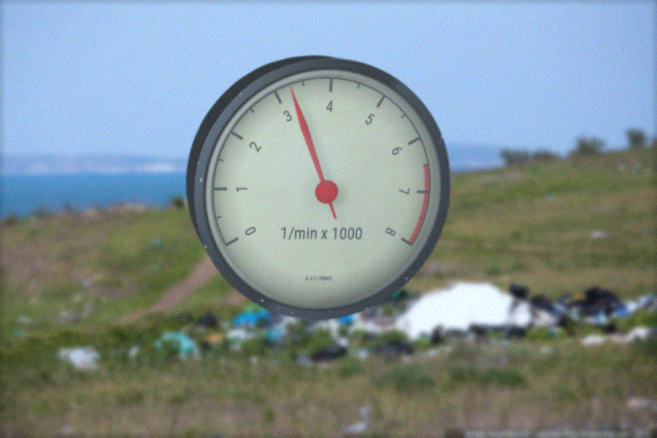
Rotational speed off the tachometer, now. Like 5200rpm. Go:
3250rpm
